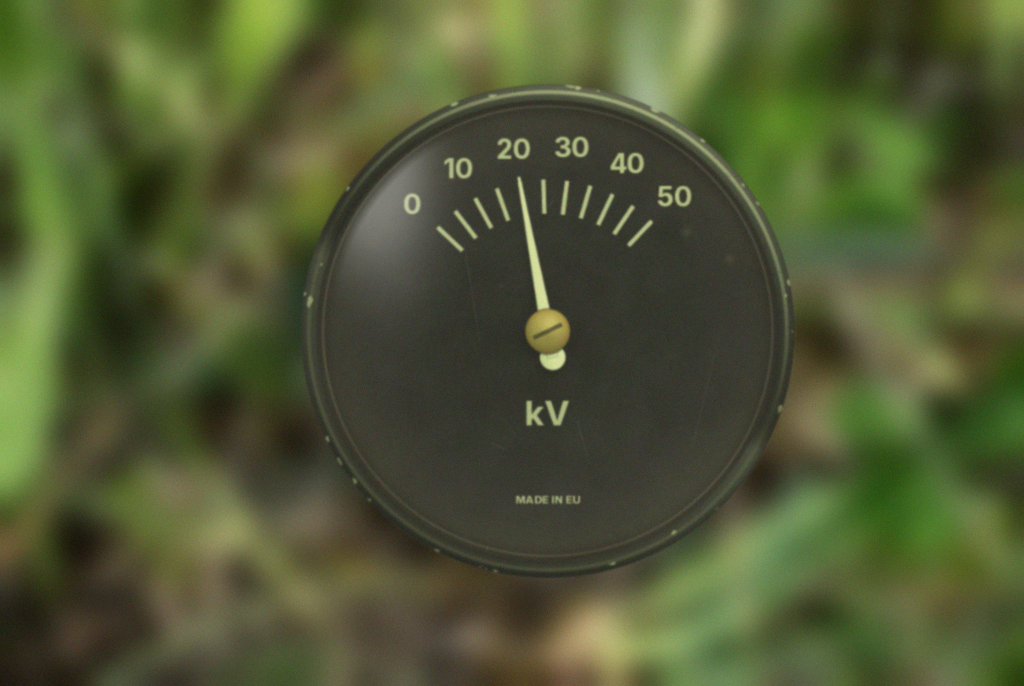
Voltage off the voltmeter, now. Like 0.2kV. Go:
20kV
